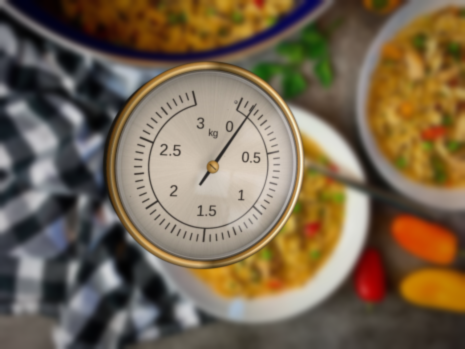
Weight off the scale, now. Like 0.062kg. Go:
0.1kg
